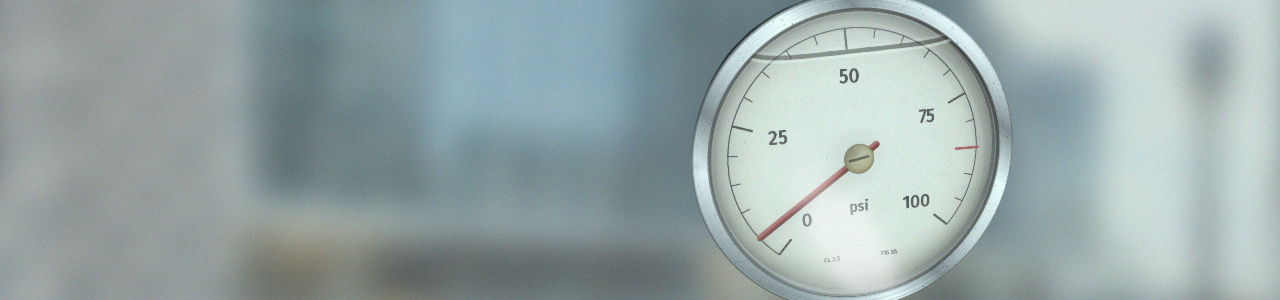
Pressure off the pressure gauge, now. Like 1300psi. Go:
5psi
